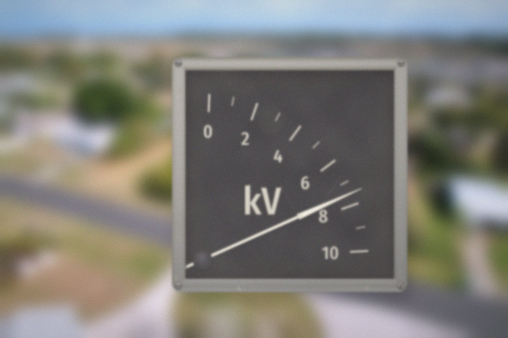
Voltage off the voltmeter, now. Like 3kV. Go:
7.5kV
